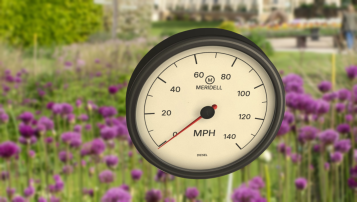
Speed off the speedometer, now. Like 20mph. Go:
0mph
